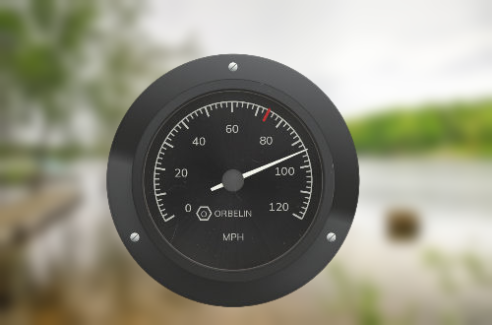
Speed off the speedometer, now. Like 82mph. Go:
94mph
